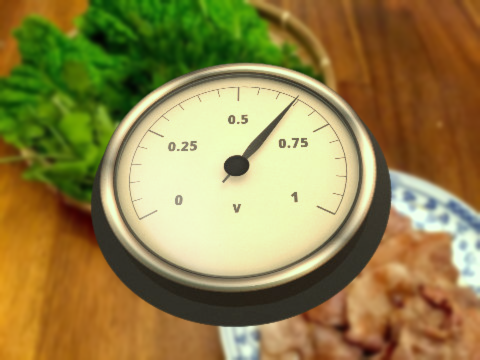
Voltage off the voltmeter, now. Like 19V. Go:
0.65V
